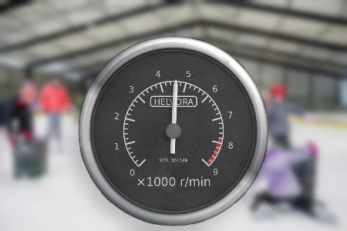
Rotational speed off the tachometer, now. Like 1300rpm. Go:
4600rpm
